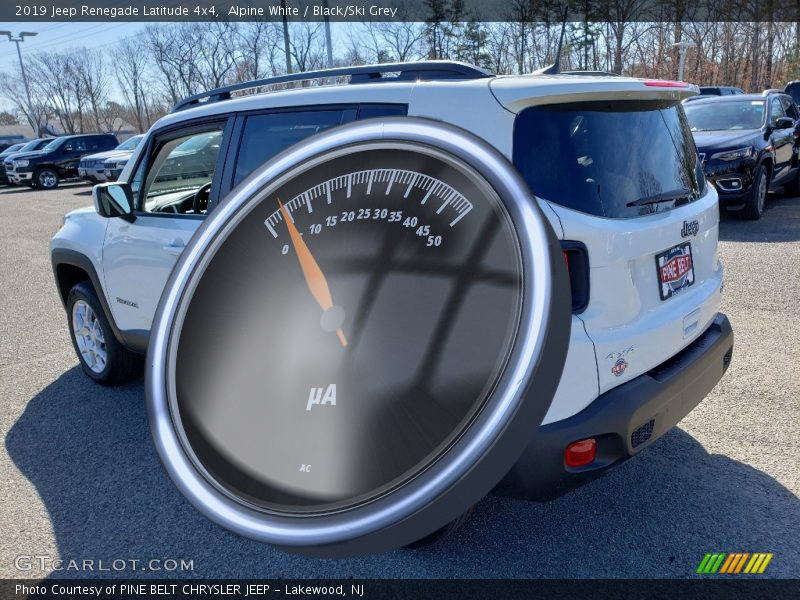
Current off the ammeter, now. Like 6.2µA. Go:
5µA
